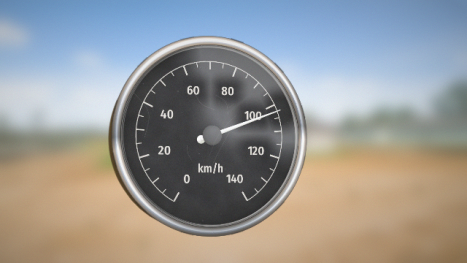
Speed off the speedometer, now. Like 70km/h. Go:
102.5km/h
